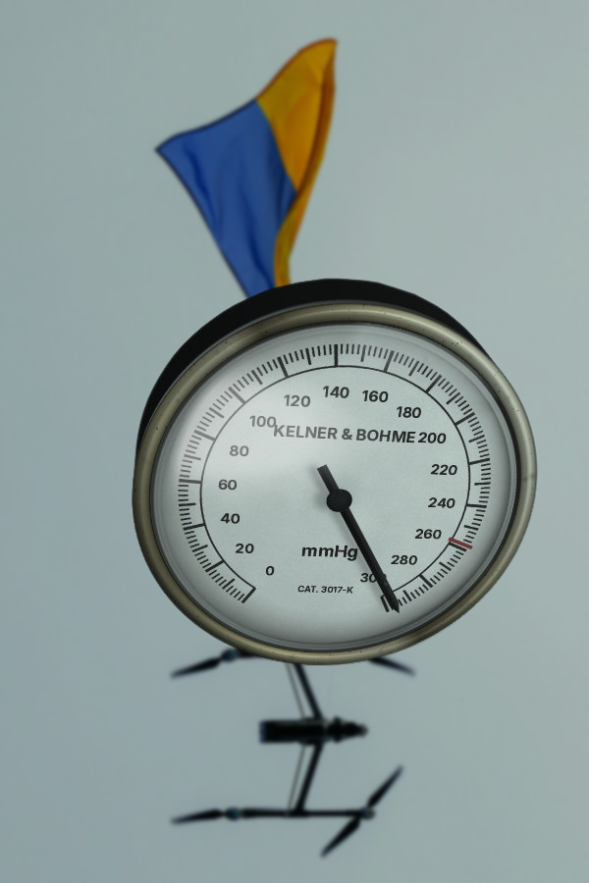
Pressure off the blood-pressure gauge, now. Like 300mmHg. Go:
296mmHg
